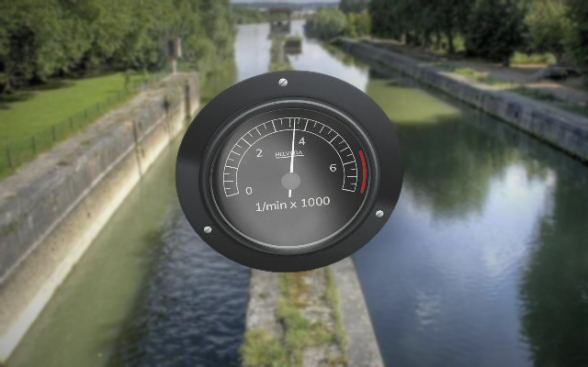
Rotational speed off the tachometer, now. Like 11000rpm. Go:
3625rpm
